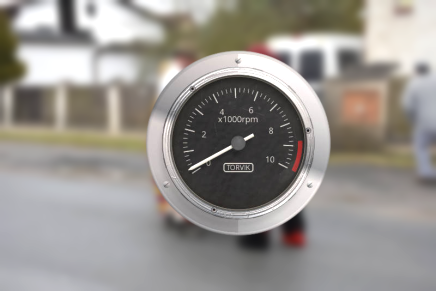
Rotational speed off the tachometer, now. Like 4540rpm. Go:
200rpm
